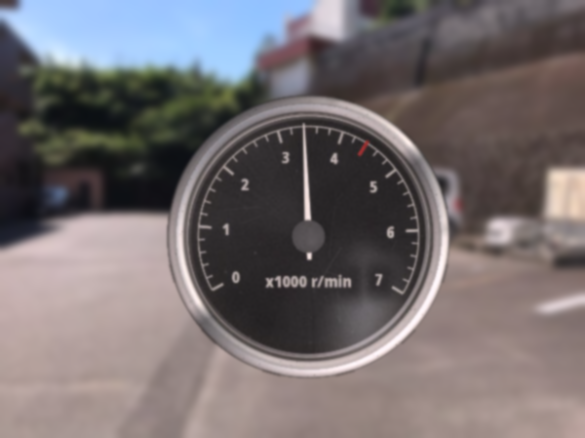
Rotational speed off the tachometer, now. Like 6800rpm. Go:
3400rpm
